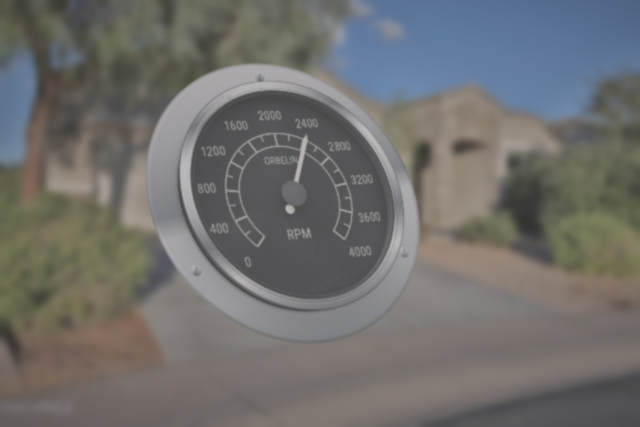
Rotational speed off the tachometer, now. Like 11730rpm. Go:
2400rpm
